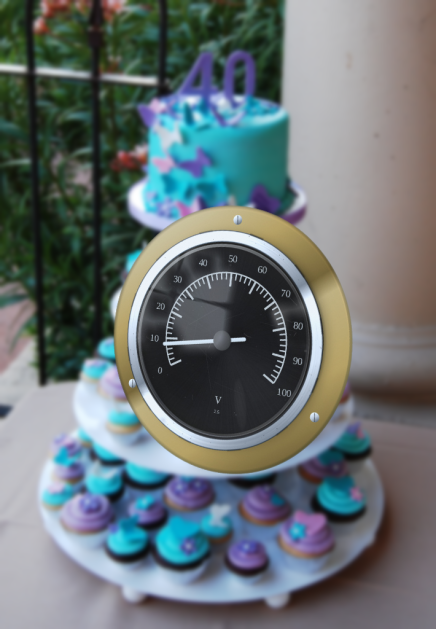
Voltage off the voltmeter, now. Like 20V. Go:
8V
